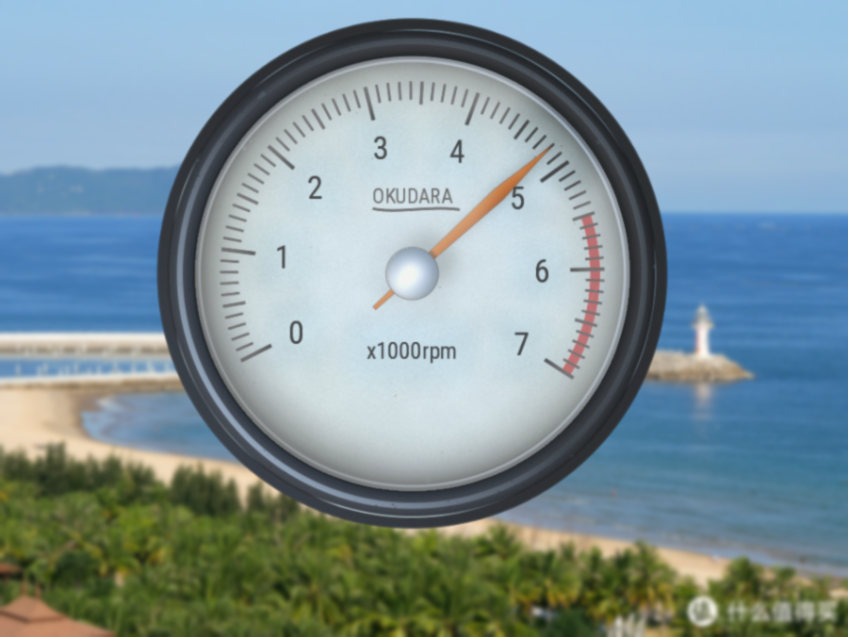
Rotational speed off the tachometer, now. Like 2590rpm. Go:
4800rpm
